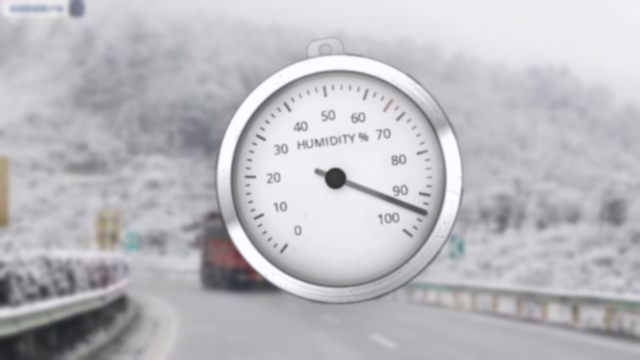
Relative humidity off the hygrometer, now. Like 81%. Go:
94%
